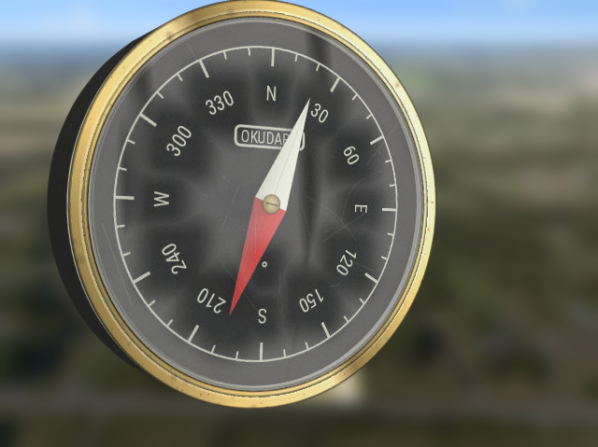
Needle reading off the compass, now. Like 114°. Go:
200°
